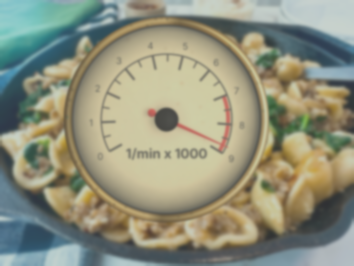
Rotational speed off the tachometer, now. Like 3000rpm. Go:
8750rpm
